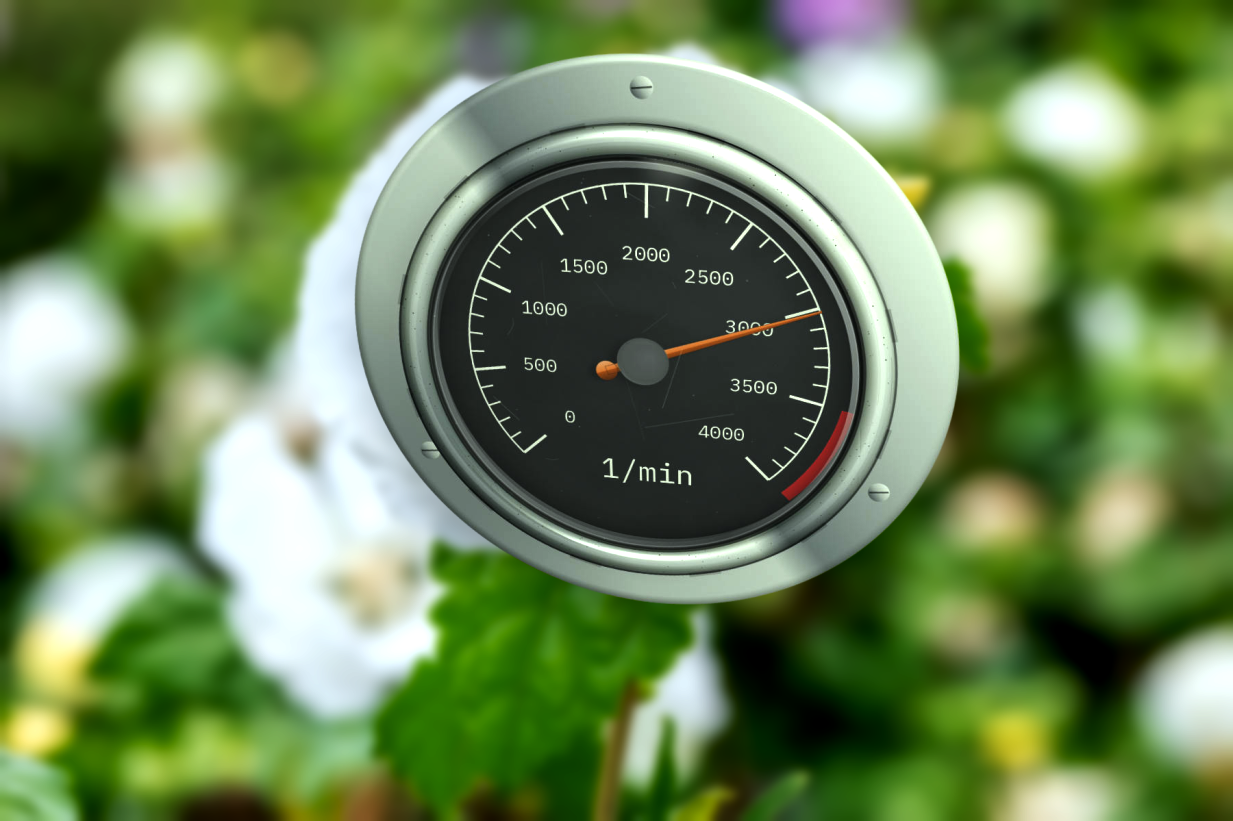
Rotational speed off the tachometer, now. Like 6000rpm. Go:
3000rpm
